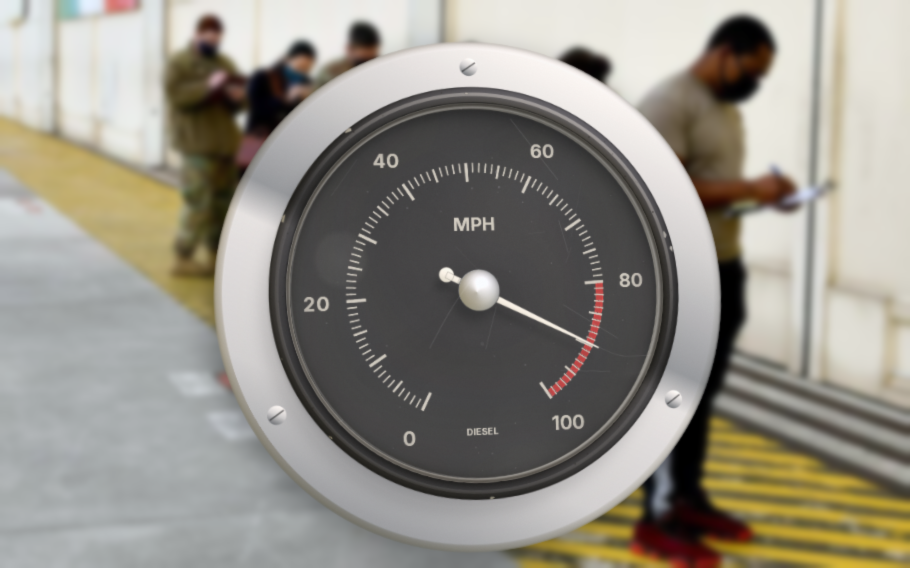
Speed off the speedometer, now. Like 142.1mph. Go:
90mph
